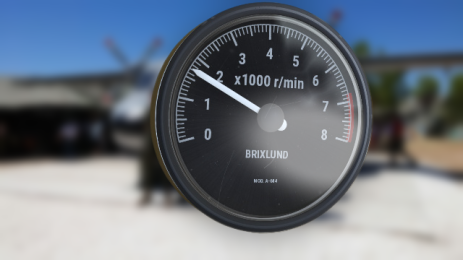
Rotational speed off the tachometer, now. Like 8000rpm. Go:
1700rpm
